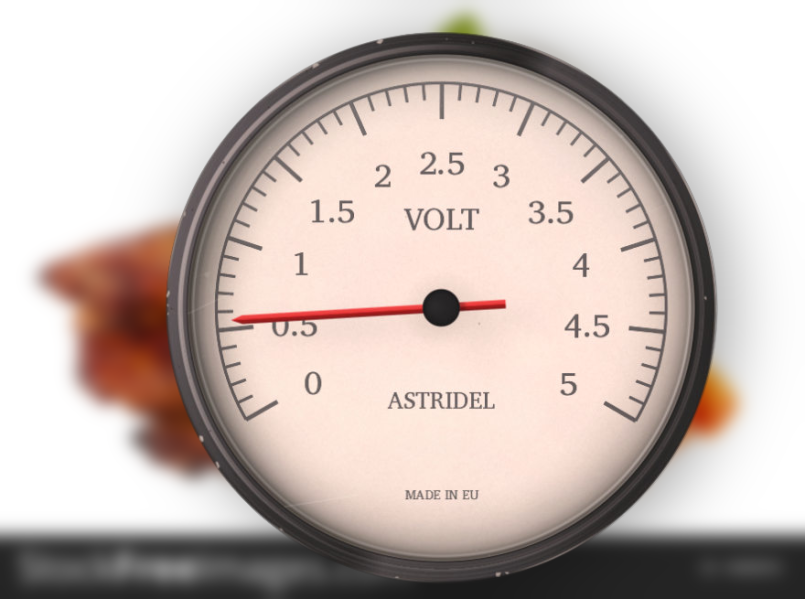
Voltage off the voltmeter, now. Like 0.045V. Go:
0.55V
